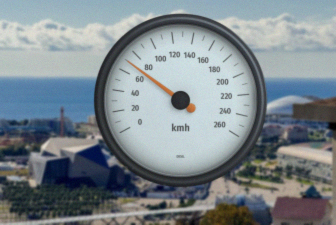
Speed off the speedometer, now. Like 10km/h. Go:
70km/h
